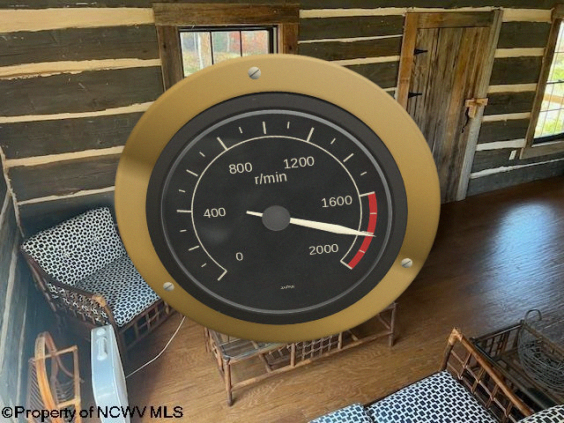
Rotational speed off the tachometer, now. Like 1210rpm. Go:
1800rpm
